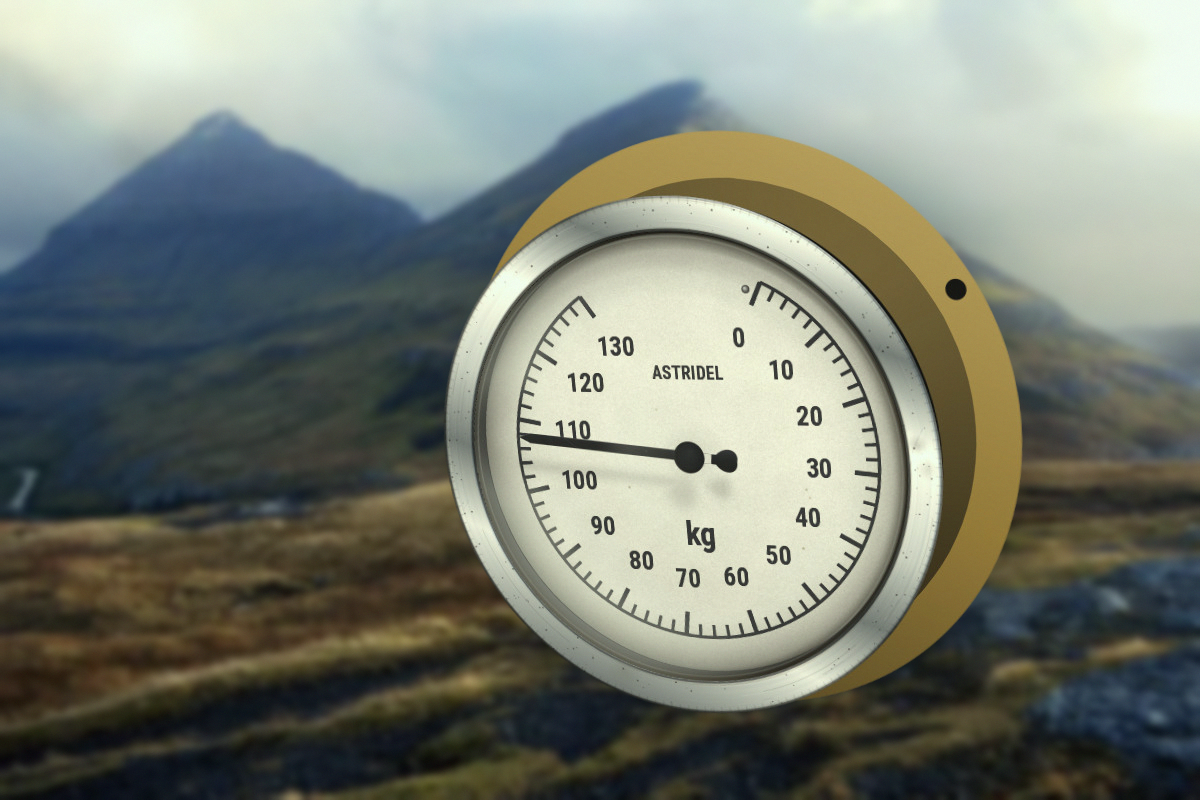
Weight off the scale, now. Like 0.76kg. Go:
108kg
